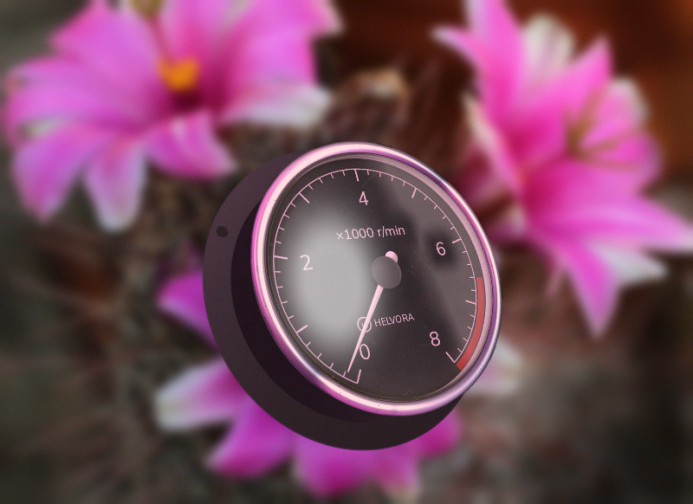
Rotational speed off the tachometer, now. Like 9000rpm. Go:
200rpm
